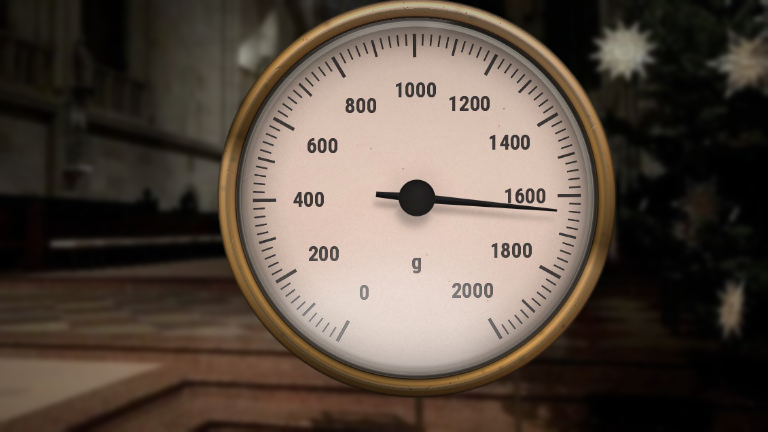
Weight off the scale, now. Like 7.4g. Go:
1640g
